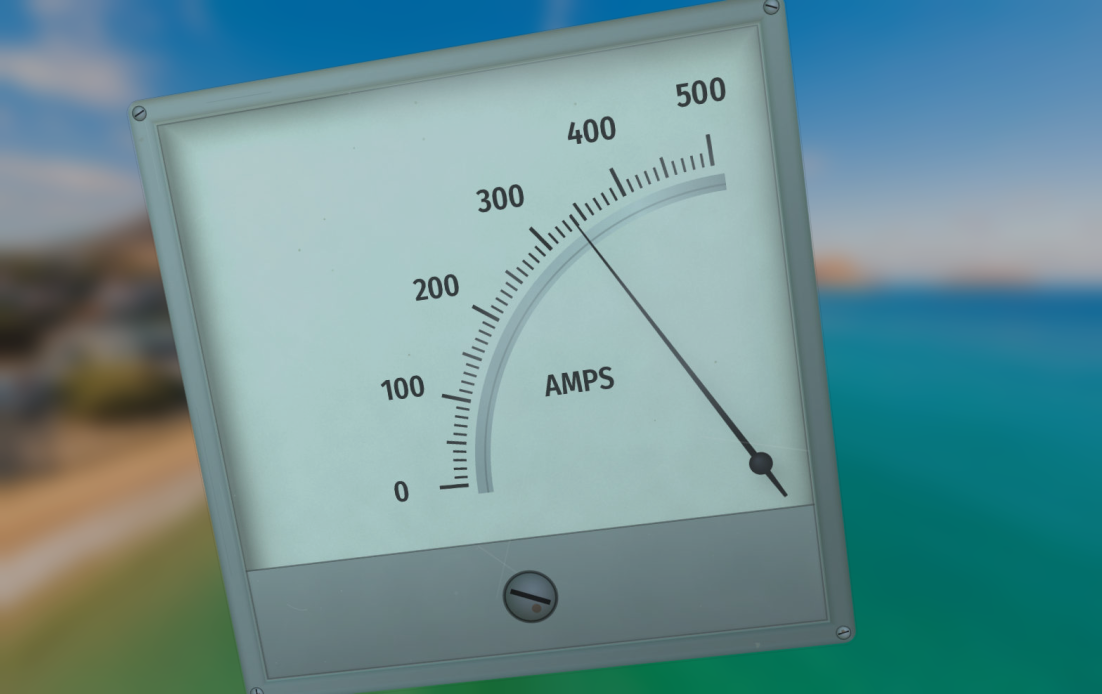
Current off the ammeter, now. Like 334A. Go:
340A
